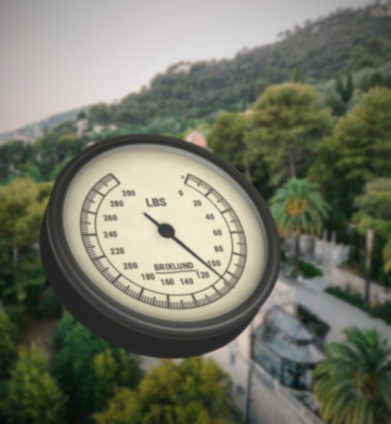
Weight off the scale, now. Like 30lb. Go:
110lb
